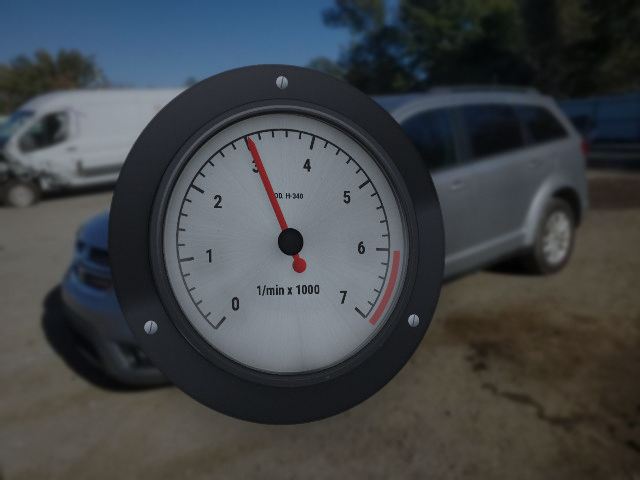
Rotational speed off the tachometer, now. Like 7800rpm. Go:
3000rpm
